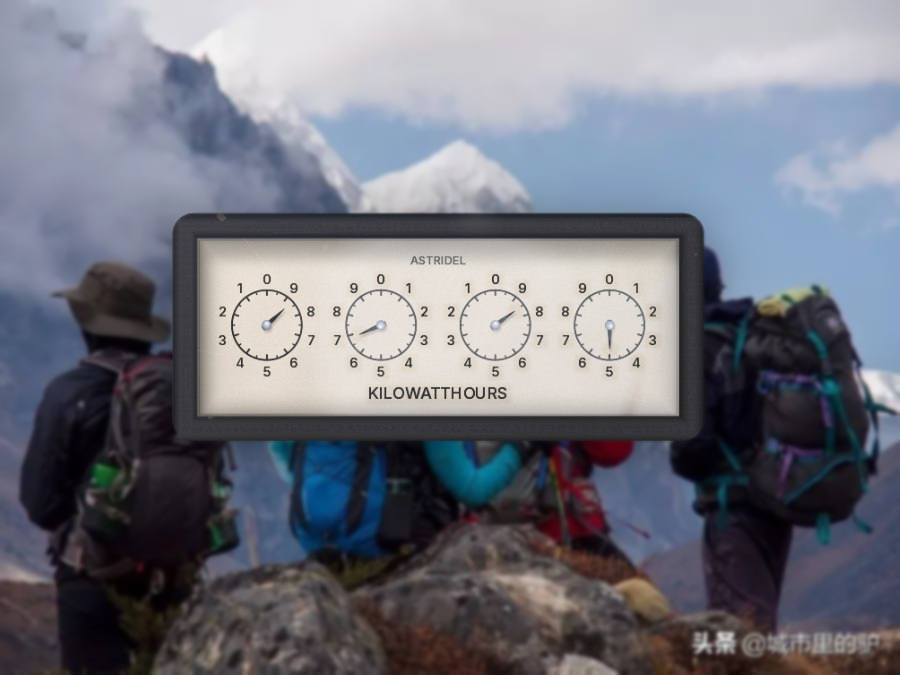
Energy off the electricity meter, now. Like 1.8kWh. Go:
8685kWh
